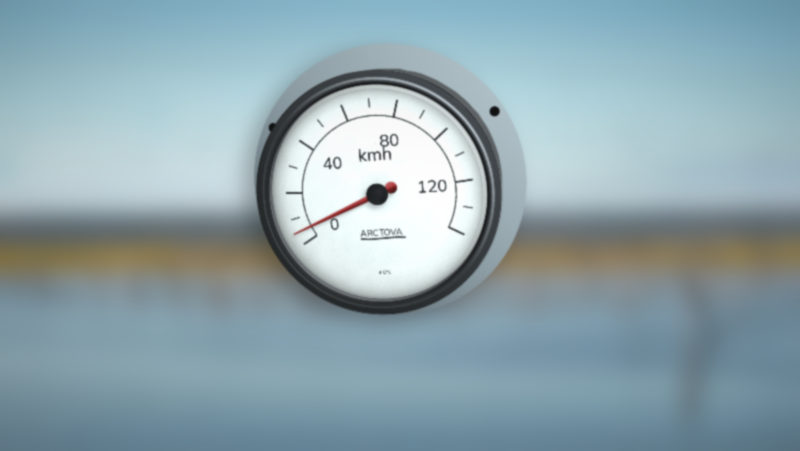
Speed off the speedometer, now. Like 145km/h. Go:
5km/h
